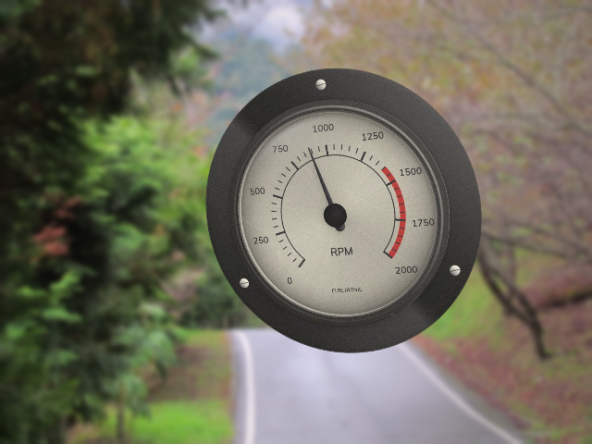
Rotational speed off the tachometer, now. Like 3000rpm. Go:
900rpm
